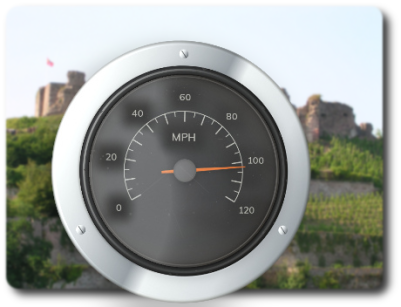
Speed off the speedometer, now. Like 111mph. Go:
102.5mph
